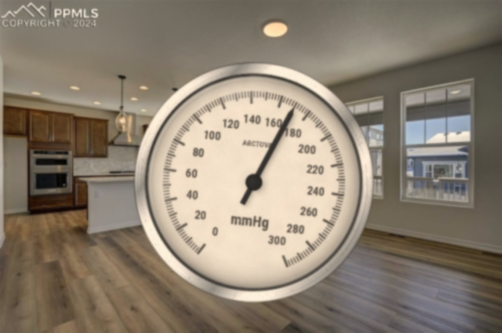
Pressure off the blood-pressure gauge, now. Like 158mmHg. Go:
170mmHg
